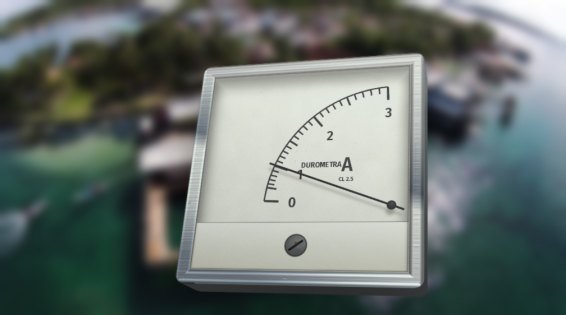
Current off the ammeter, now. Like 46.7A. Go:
1A
